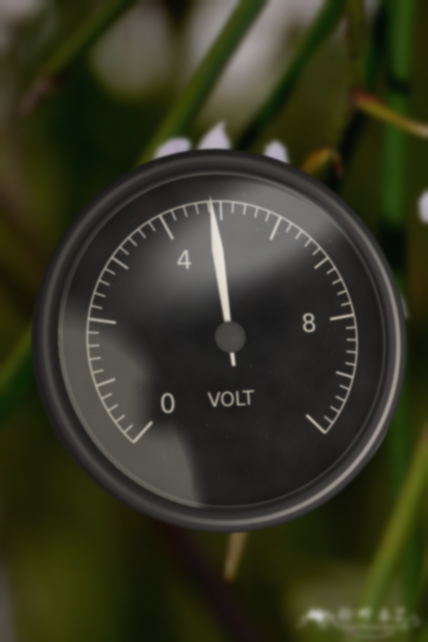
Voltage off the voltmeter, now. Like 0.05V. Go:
4.8V
